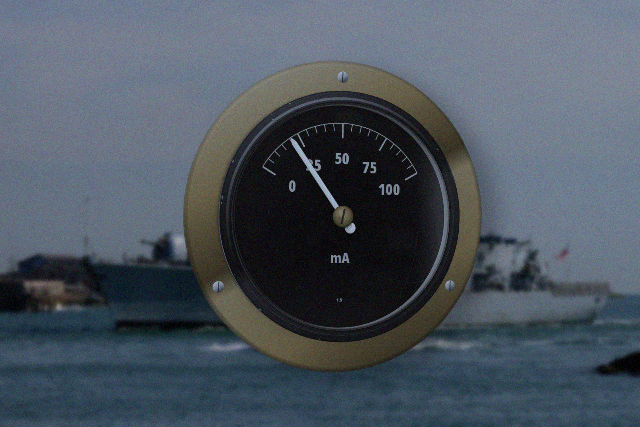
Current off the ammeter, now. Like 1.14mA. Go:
20mA
